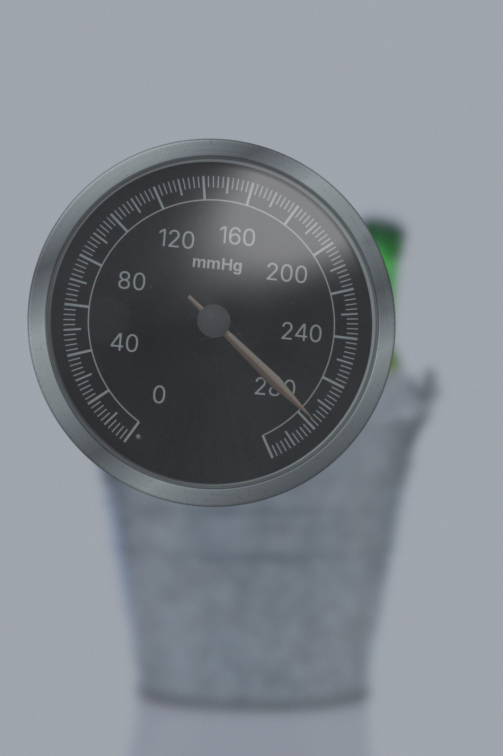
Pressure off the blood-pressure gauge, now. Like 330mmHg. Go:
278mmHg
